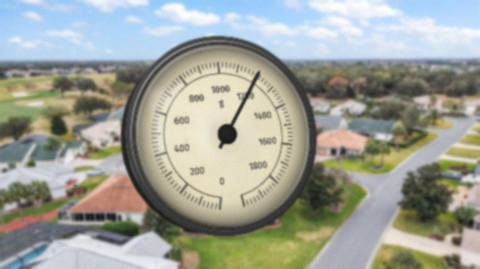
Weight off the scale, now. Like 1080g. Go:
1200g
